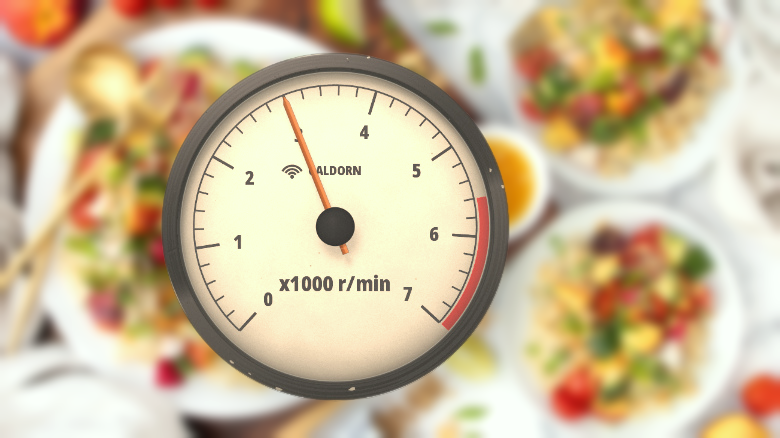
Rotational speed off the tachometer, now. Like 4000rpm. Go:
3000rpm
